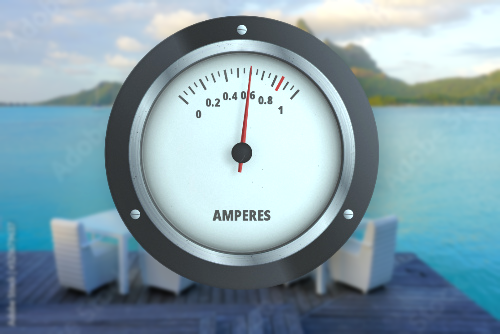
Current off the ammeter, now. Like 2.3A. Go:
0.6A
